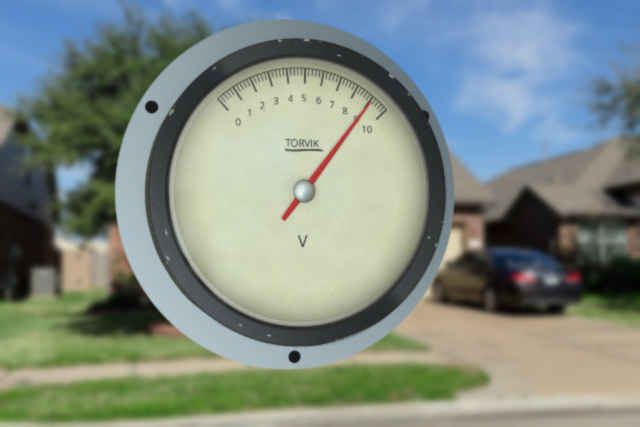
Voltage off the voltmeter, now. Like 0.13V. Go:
9V
